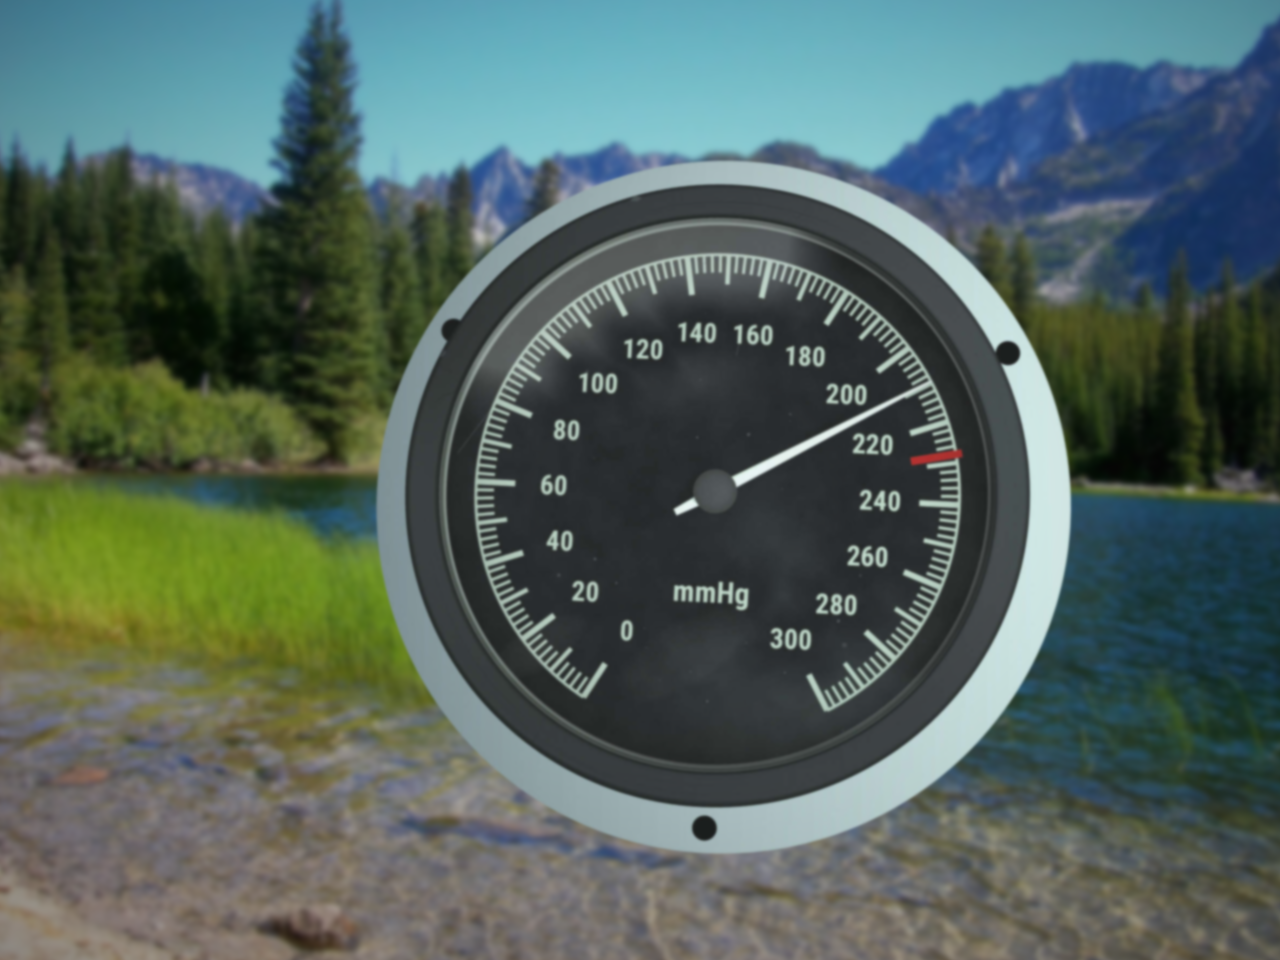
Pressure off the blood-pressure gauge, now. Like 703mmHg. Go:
210mmHg
